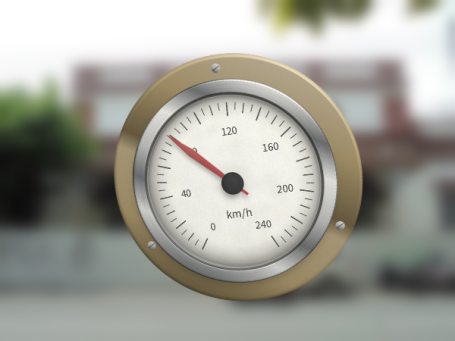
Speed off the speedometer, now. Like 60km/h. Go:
80km/h
